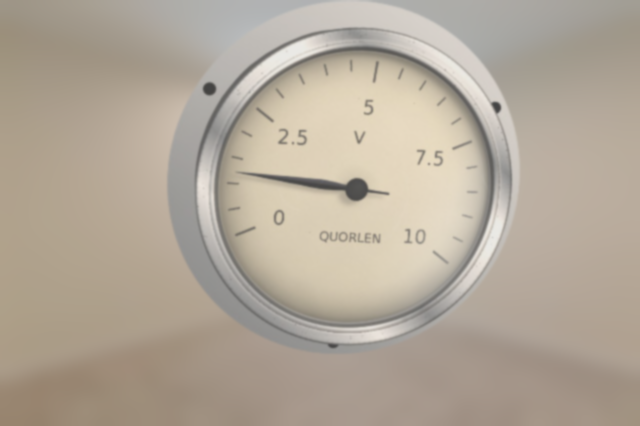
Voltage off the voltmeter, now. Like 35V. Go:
1.25V
